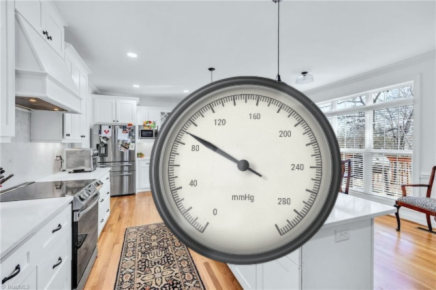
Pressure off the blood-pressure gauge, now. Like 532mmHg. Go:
90mmHg
